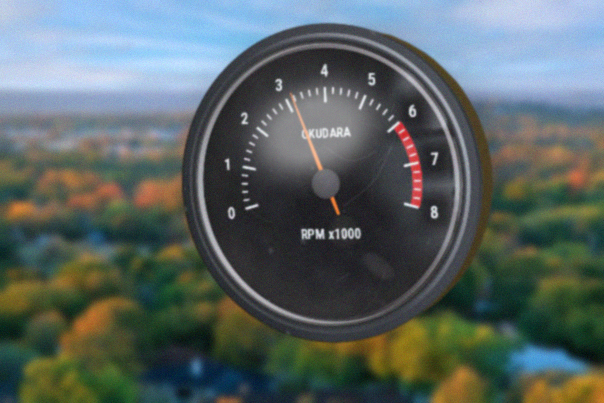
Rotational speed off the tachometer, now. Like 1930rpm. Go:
3200rpm
